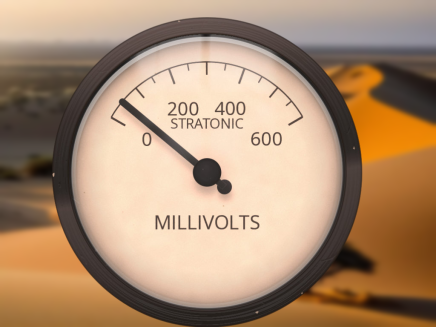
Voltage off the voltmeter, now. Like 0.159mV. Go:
50mV
